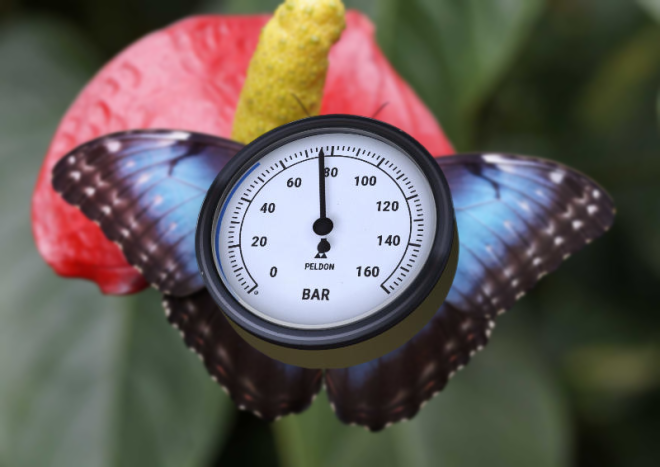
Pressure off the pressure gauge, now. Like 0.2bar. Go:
76bar
